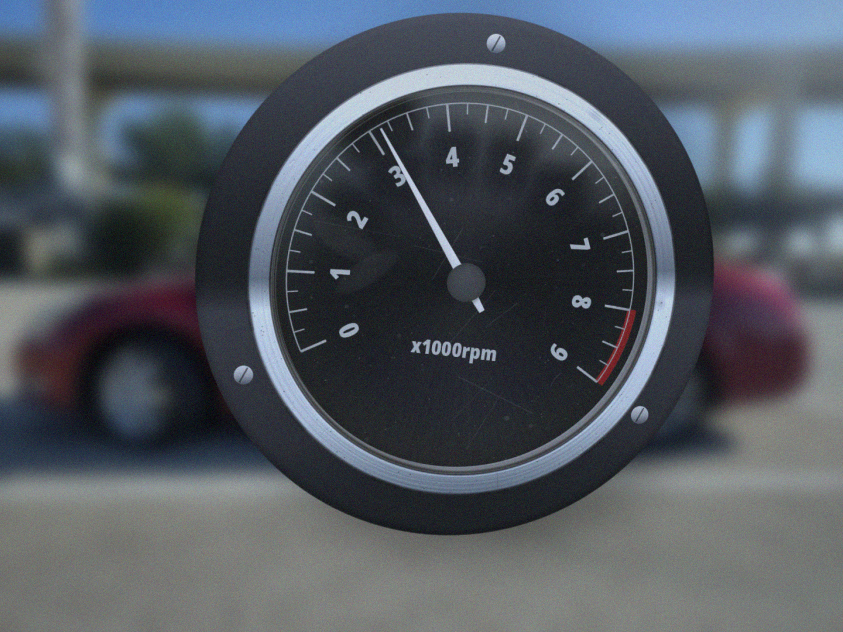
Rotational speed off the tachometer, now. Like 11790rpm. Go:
3125rpm
